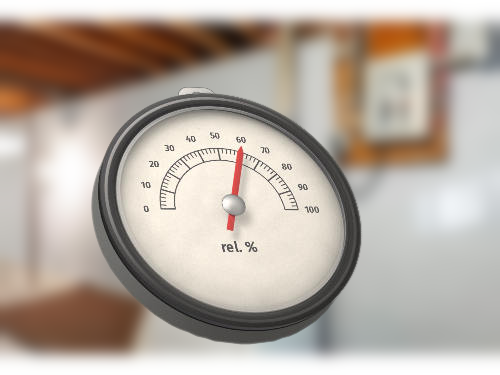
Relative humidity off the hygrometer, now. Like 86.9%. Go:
60%
